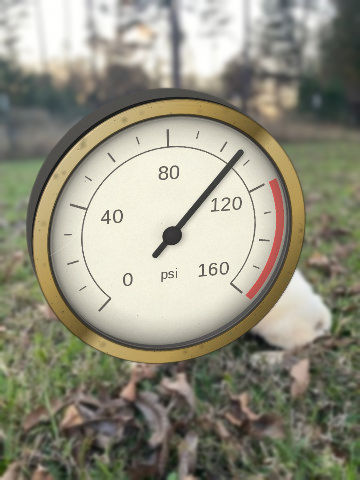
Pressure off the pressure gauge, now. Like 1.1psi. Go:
105psi
